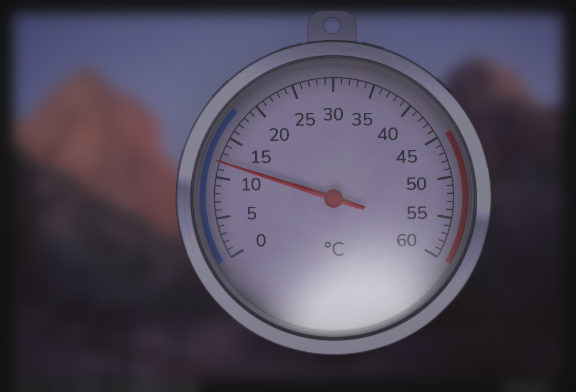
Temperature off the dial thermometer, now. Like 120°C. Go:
12°C
